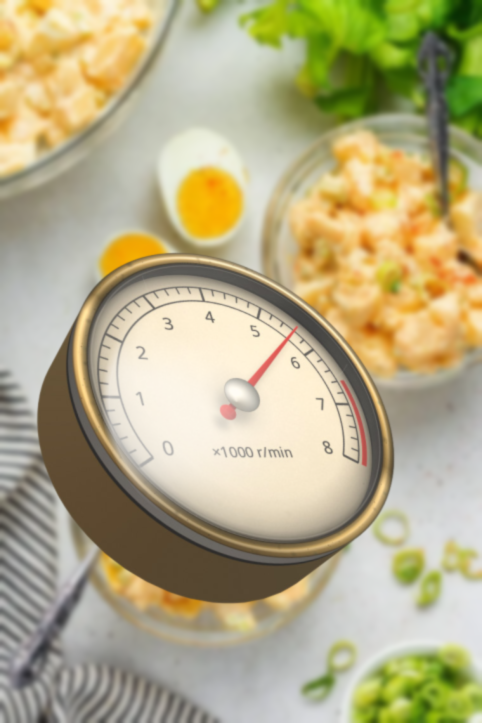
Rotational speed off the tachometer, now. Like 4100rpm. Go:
5600rpm
